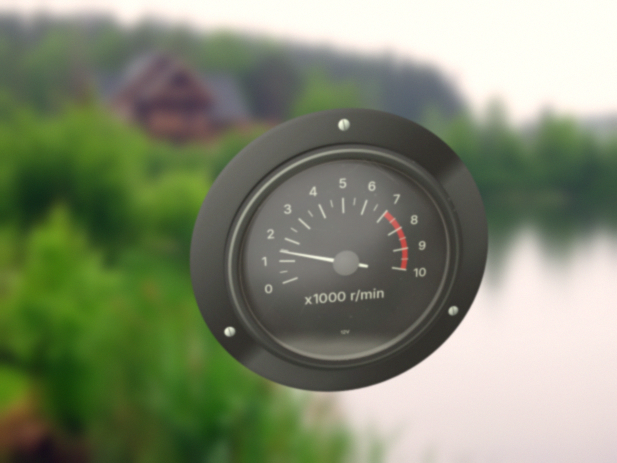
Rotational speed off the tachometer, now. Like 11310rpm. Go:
1500rpm
